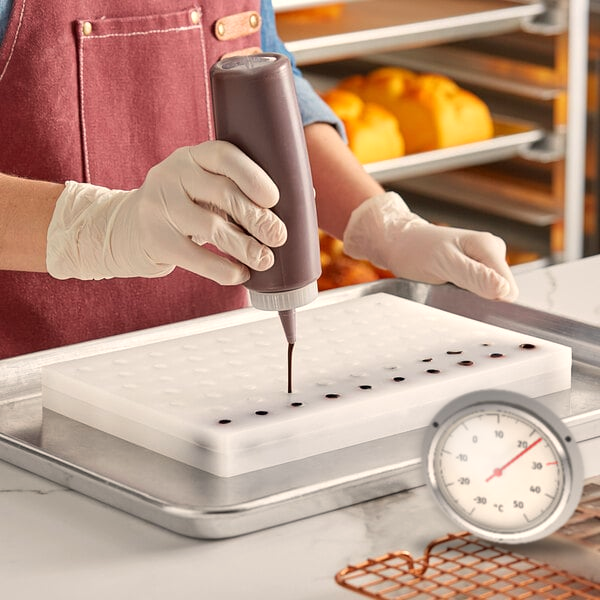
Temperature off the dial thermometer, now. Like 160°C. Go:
22.5°C
